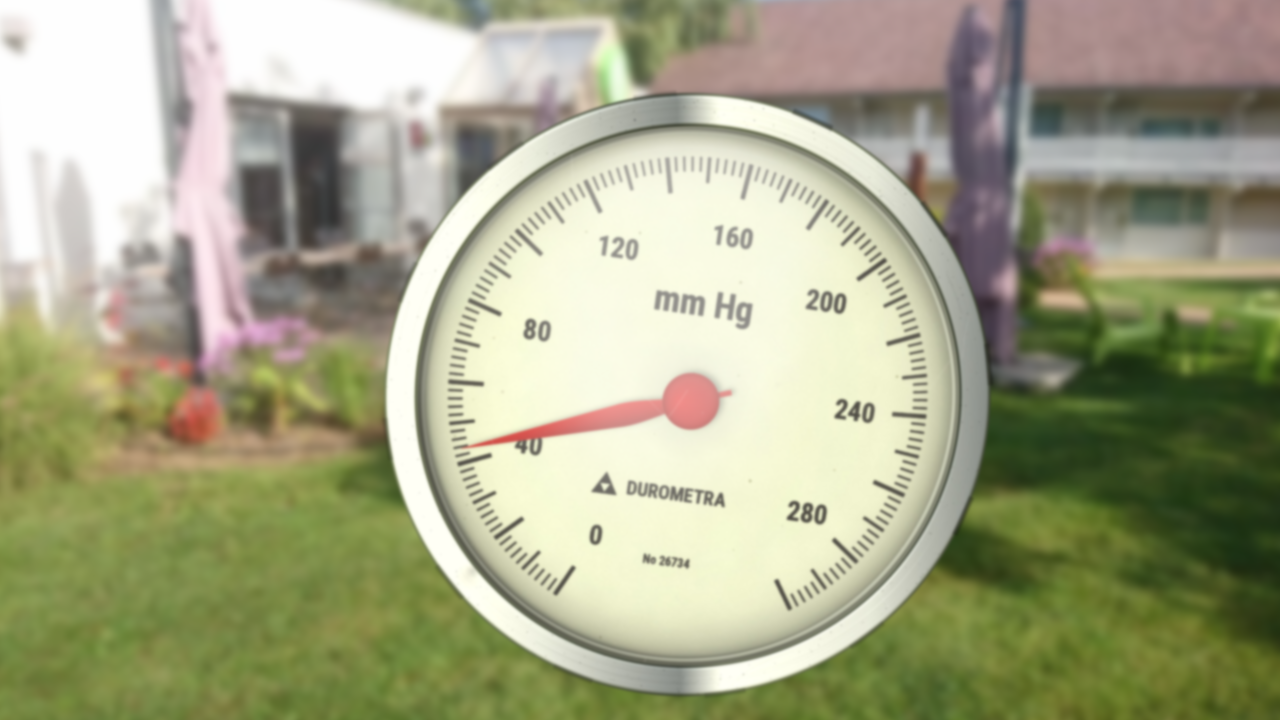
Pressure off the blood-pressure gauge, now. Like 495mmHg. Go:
44mmHg
